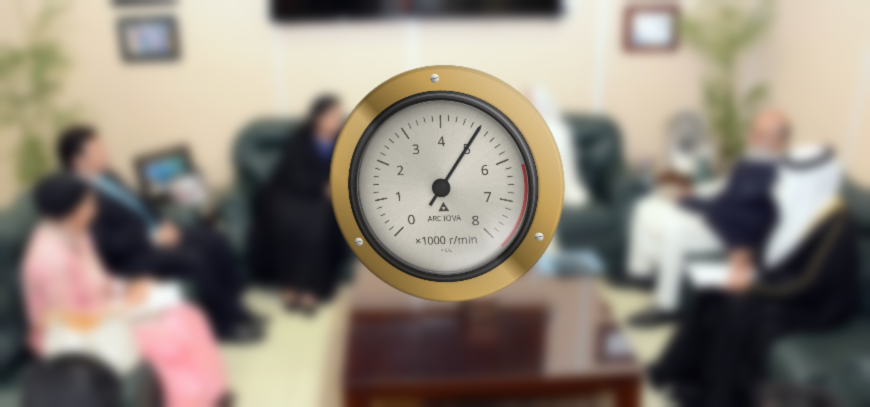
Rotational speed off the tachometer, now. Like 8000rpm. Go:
5000rpm
